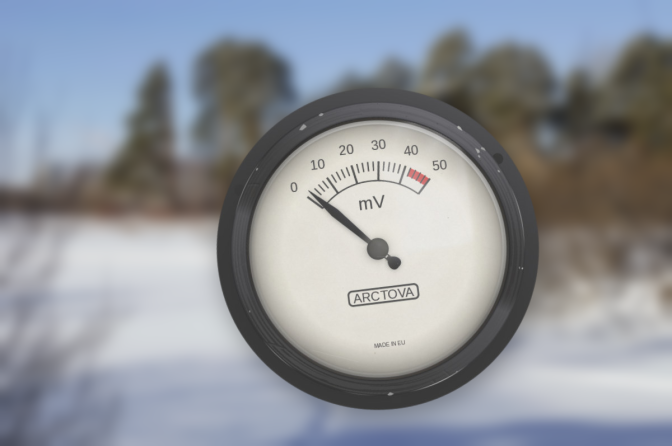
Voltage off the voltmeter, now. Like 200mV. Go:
2mV
